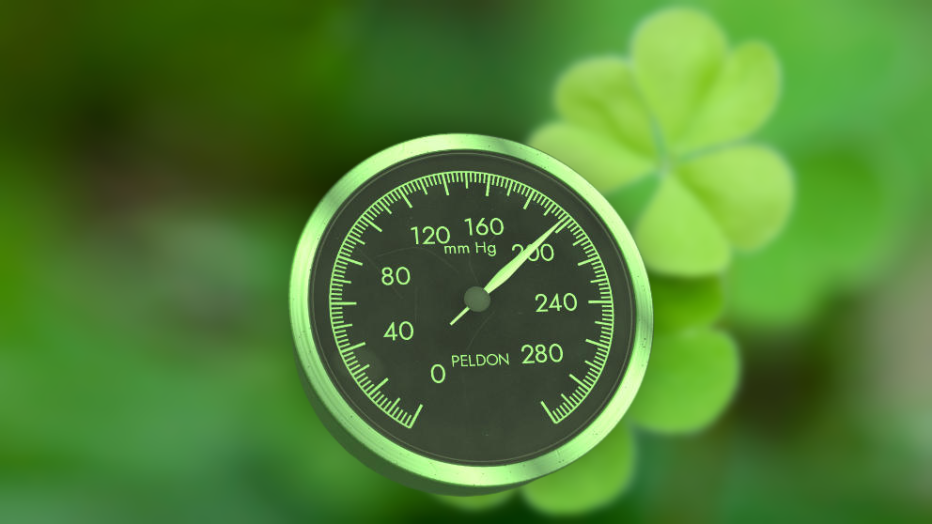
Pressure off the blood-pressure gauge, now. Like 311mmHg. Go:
198mmHg
